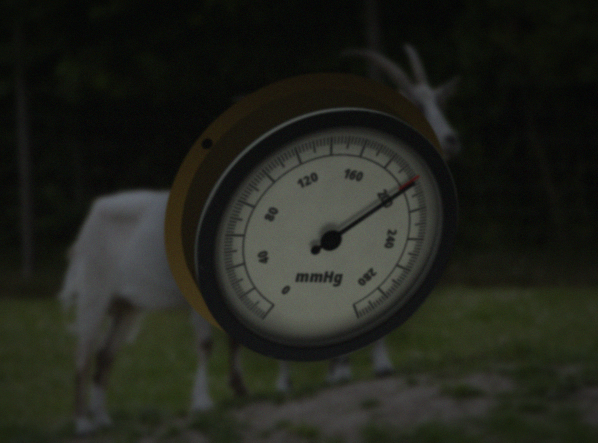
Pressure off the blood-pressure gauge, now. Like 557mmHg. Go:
200mmHg
